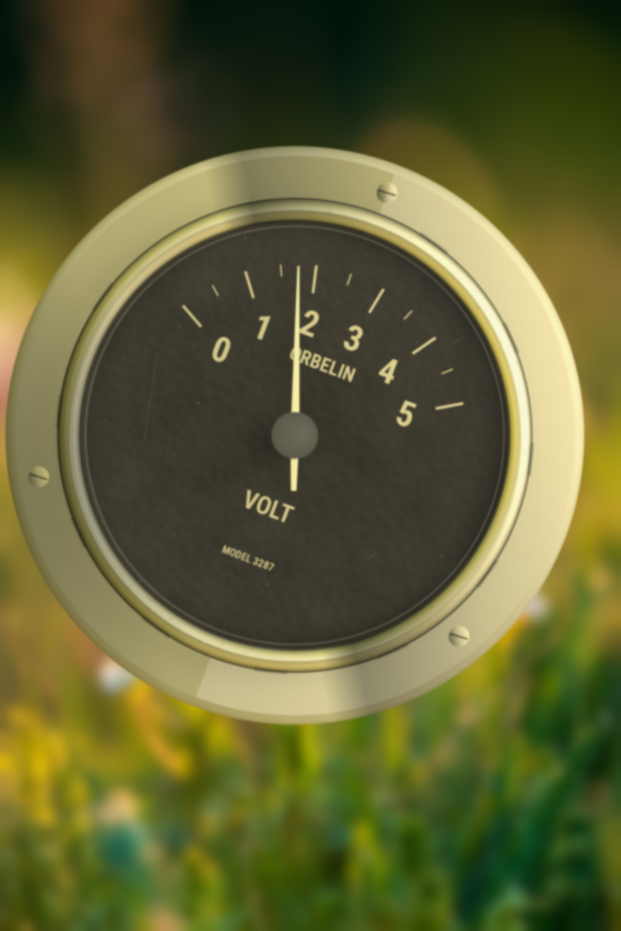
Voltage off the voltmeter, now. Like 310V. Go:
1.75V
